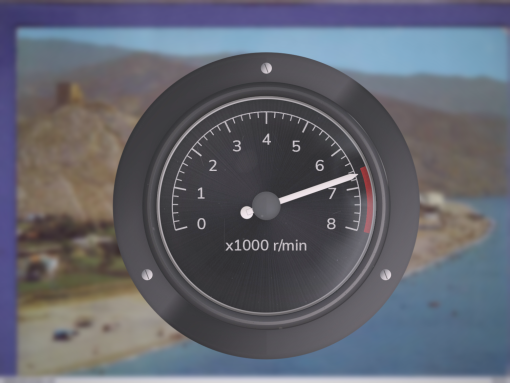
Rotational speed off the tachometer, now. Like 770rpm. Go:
6700rpm
